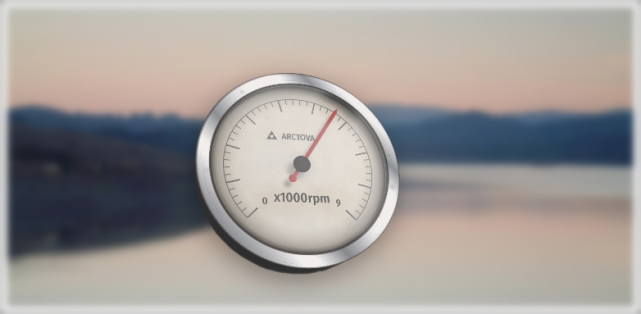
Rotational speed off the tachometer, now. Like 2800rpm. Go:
5600rpm
